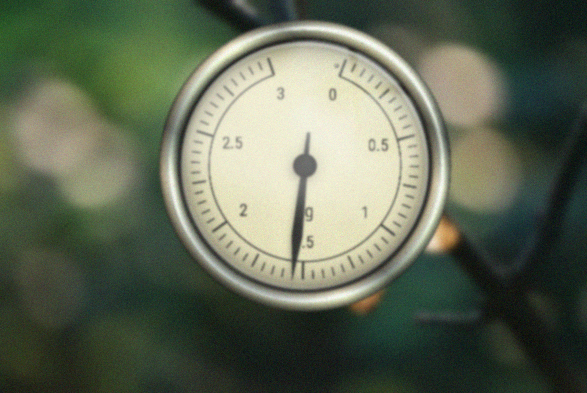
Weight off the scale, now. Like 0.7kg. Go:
1.55kg
